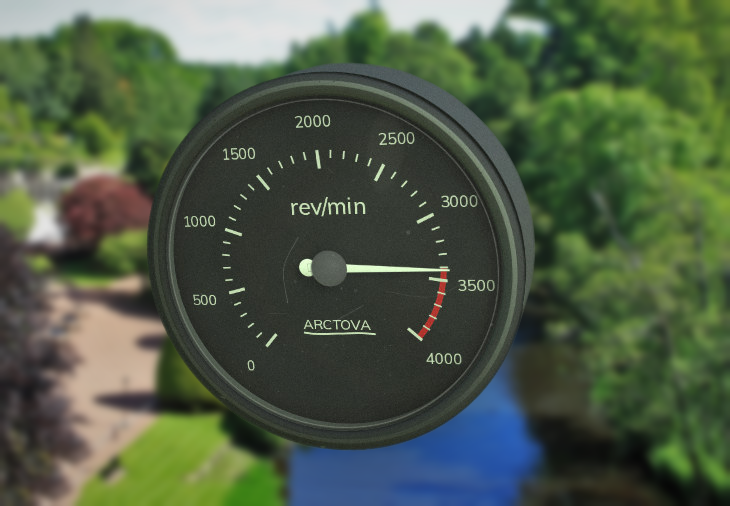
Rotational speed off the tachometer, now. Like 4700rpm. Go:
3400rpm
